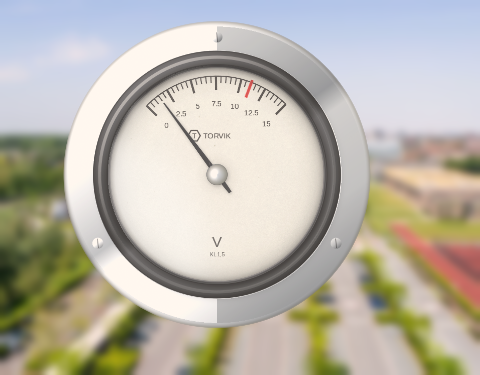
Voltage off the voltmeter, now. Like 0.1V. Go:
1.5V
